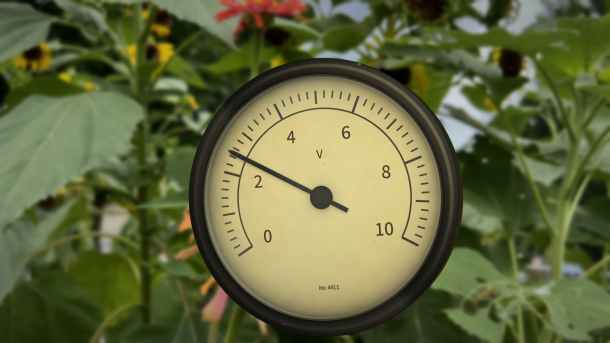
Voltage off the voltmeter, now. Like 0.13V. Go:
2.5V
